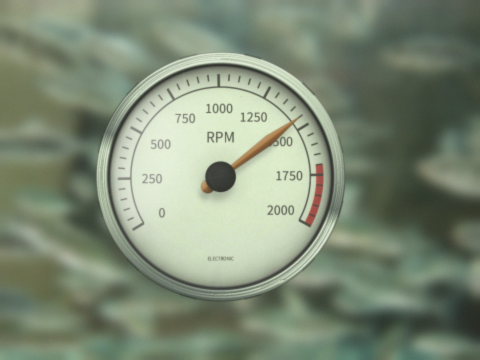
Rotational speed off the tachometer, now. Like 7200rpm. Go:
1450rpm
